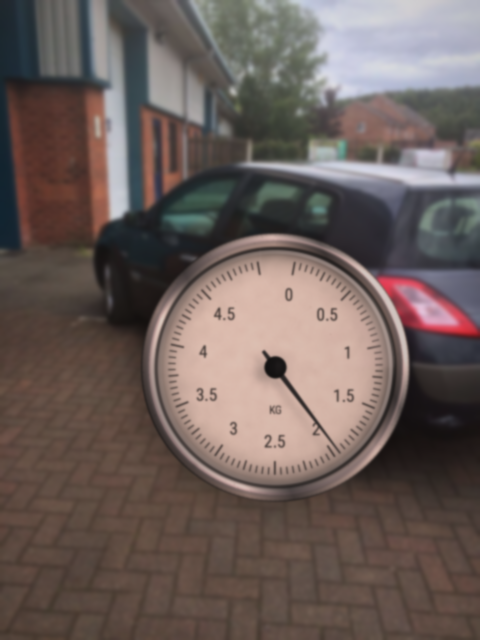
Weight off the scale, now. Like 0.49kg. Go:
1.95kg
